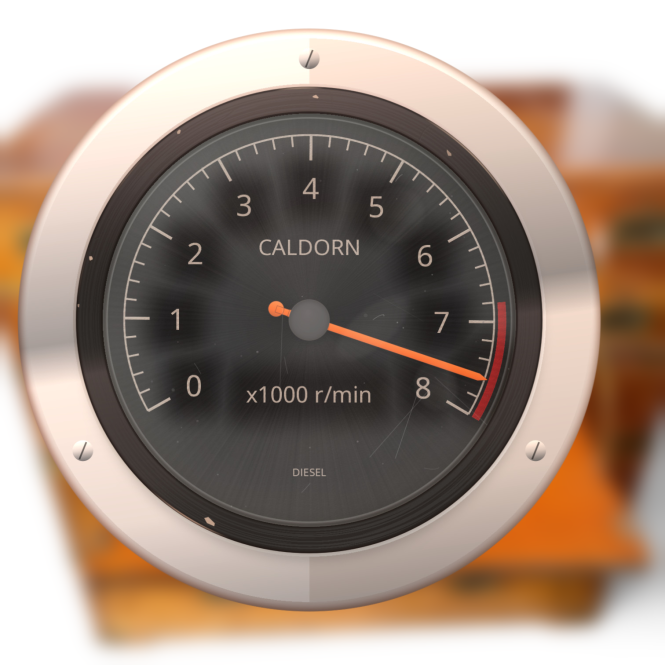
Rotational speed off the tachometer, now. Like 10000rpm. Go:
7600rpm
